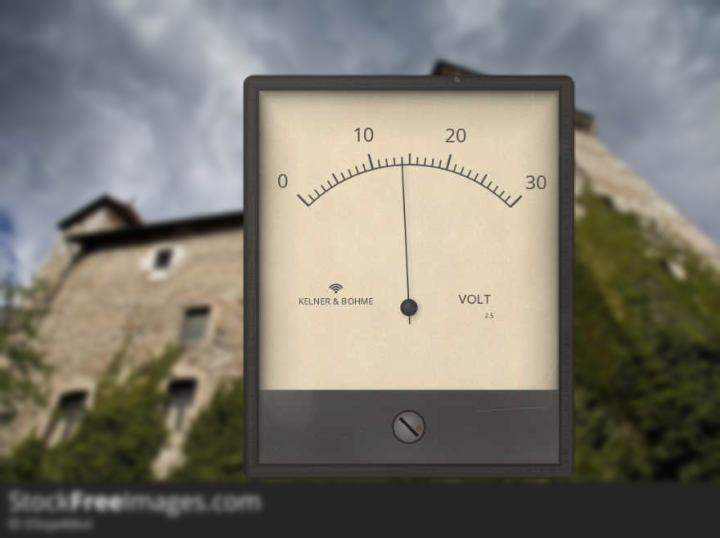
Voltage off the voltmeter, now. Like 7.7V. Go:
14V
